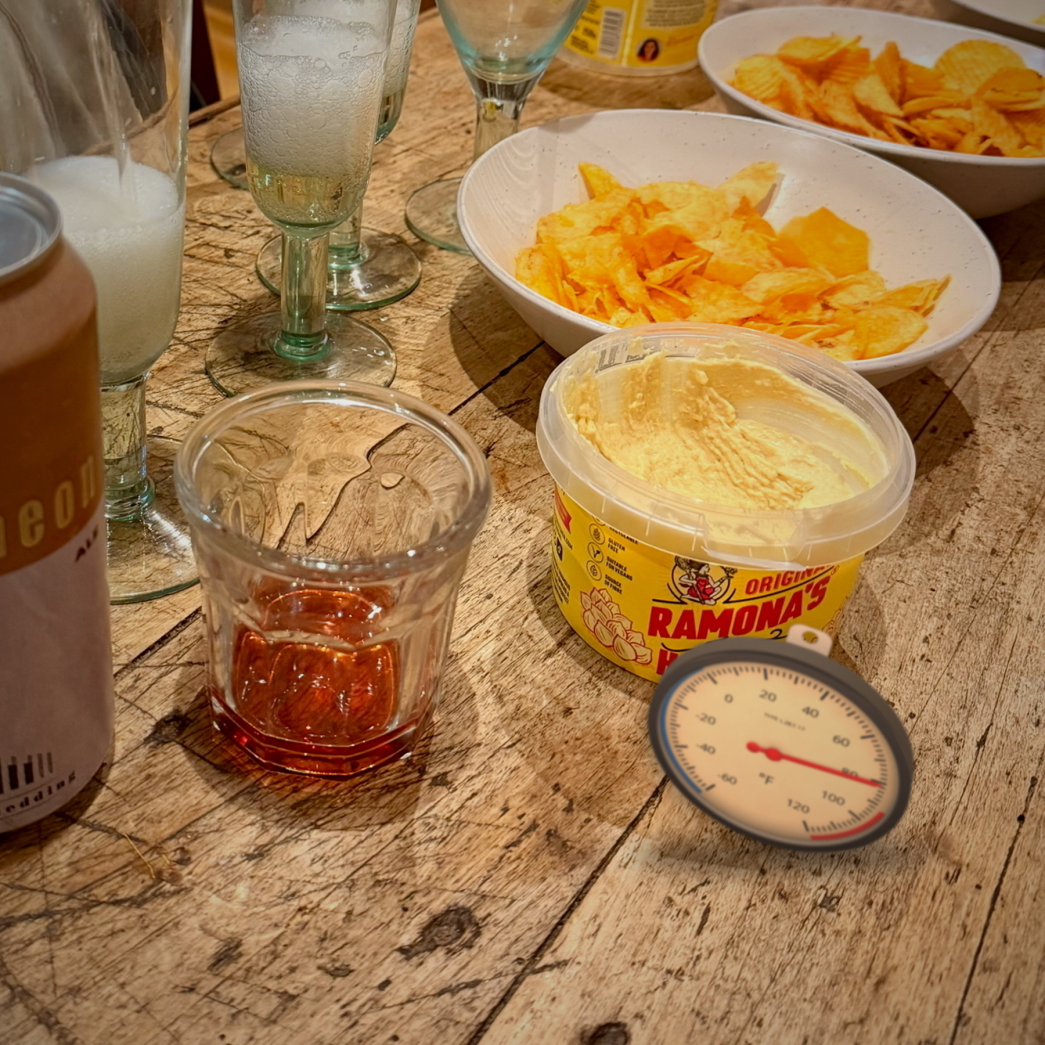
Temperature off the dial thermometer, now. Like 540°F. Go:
80°F
